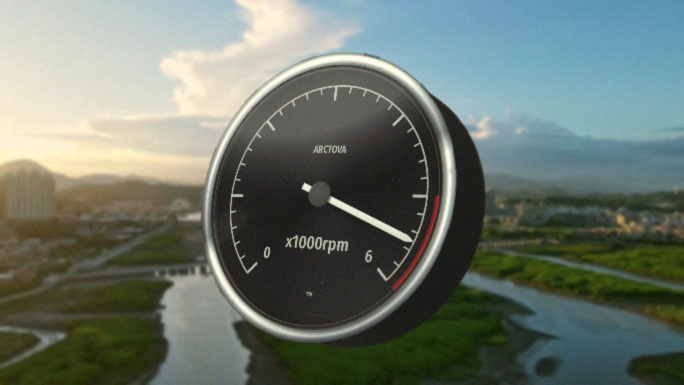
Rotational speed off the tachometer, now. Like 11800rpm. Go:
5500rpm
